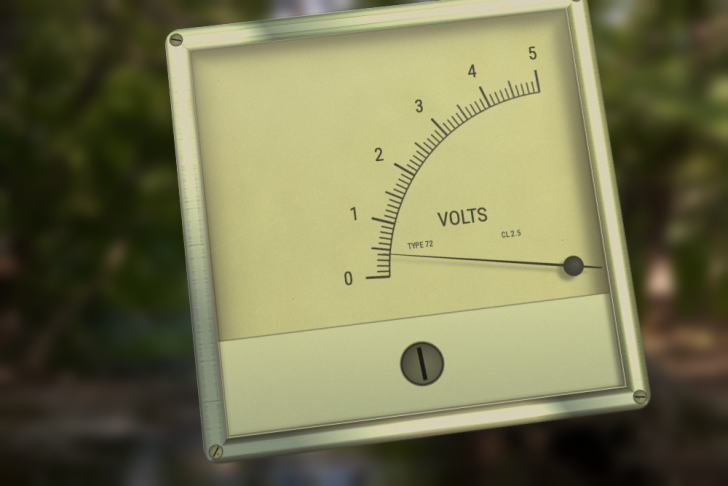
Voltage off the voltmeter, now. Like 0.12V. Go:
0.4V
